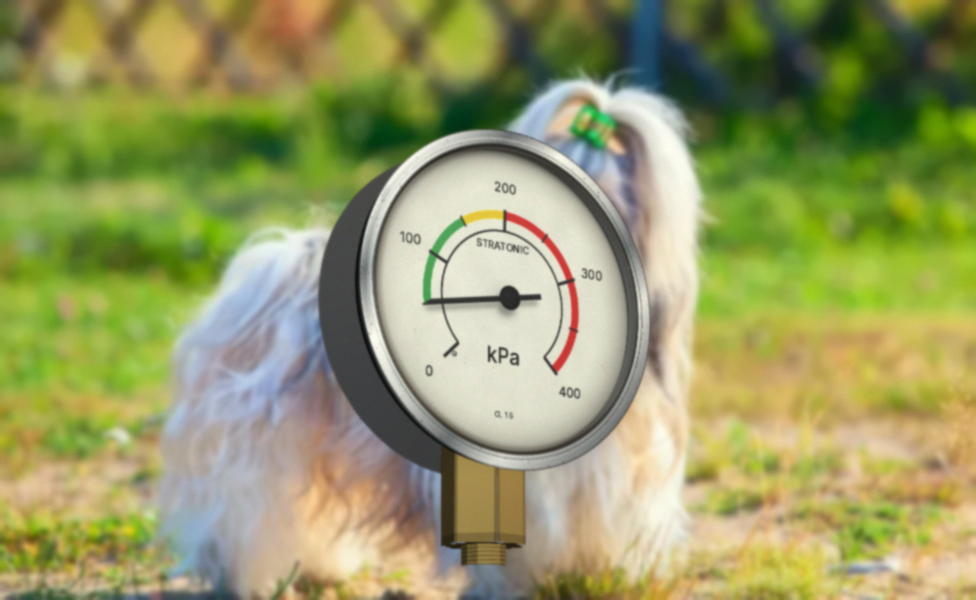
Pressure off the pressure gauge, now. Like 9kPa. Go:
50kPa
